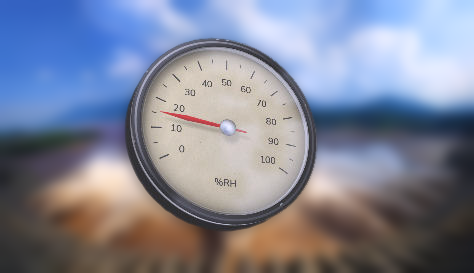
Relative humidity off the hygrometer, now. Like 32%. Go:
15%
